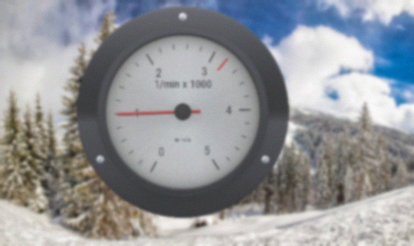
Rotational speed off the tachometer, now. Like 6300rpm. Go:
1000rpm
